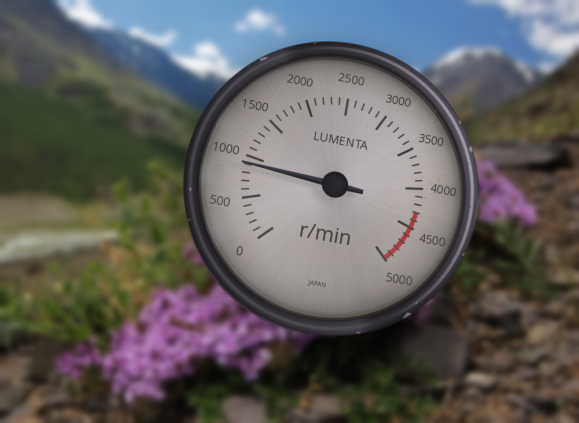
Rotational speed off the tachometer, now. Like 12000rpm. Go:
900rpm
